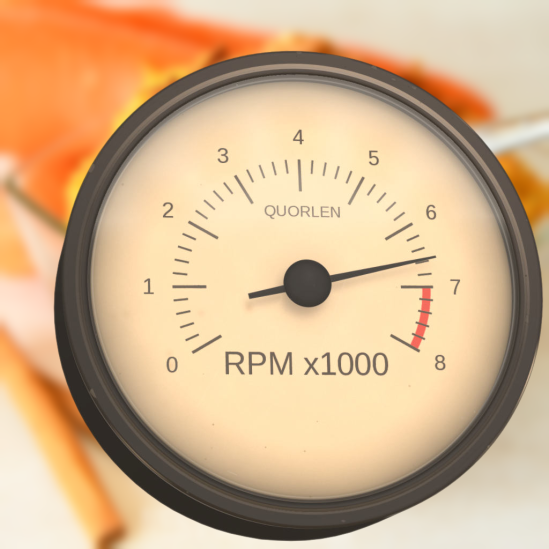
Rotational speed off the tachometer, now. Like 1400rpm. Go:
6600rpm
